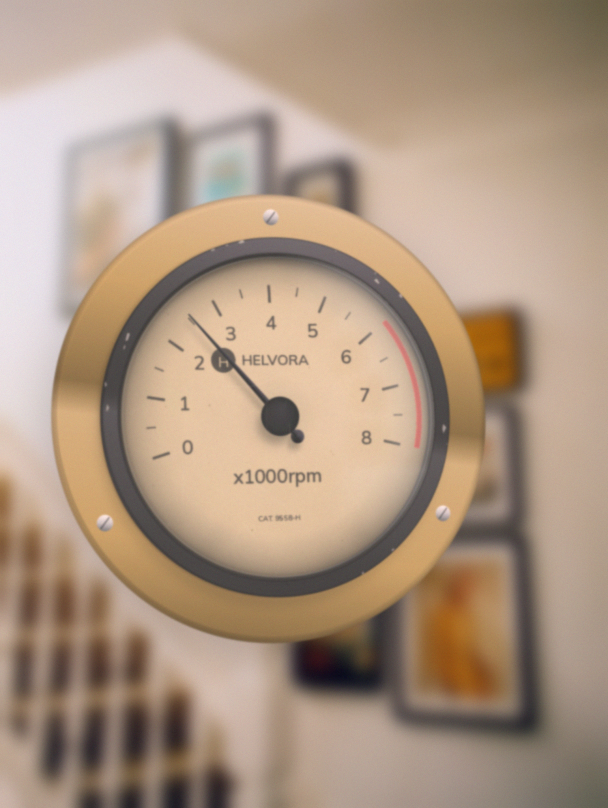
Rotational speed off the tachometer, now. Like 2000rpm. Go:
2500rpm
